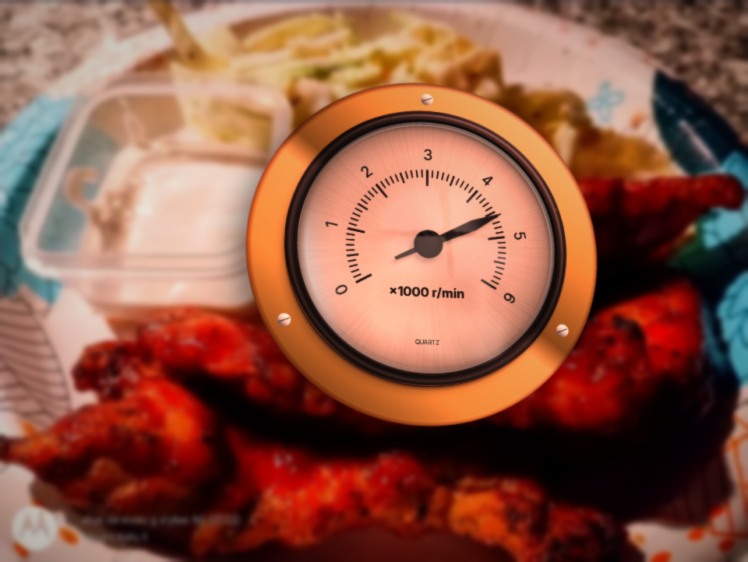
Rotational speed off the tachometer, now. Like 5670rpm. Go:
4600rpm
